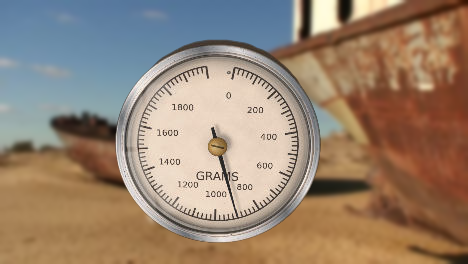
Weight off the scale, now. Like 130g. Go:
900g
